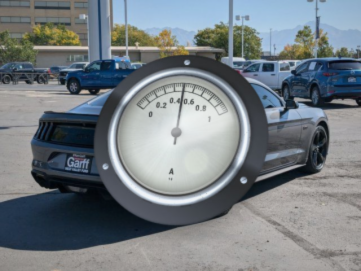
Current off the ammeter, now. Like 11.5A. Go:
0.5A
